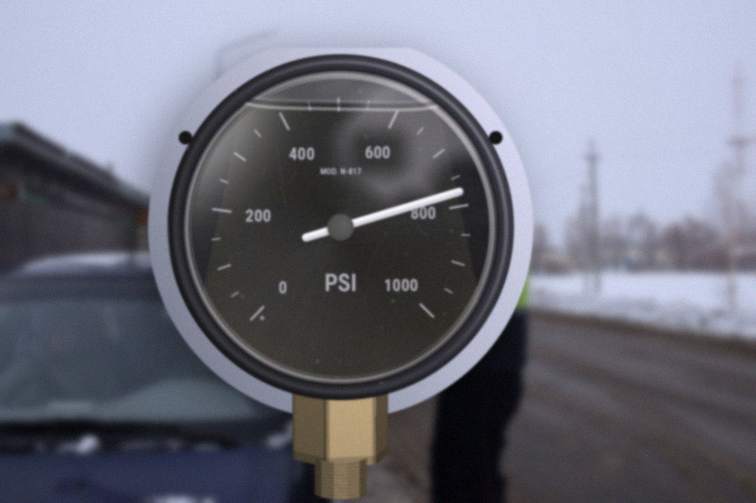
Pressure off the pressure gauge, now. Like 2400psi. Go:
775psi
